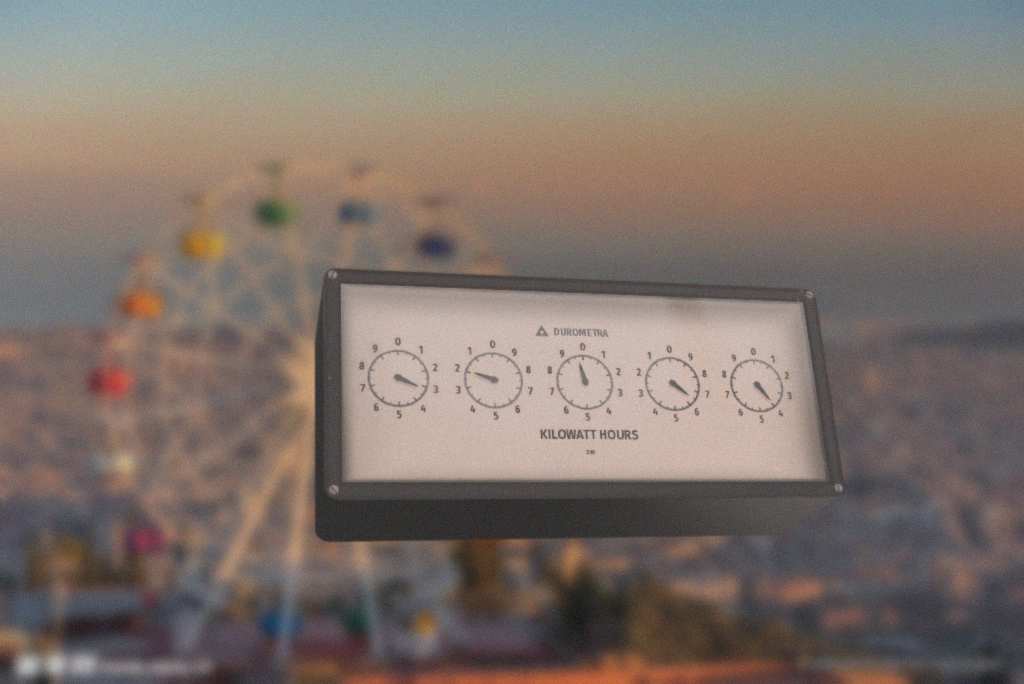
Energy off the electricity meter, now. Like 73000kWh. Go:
31964kWh
